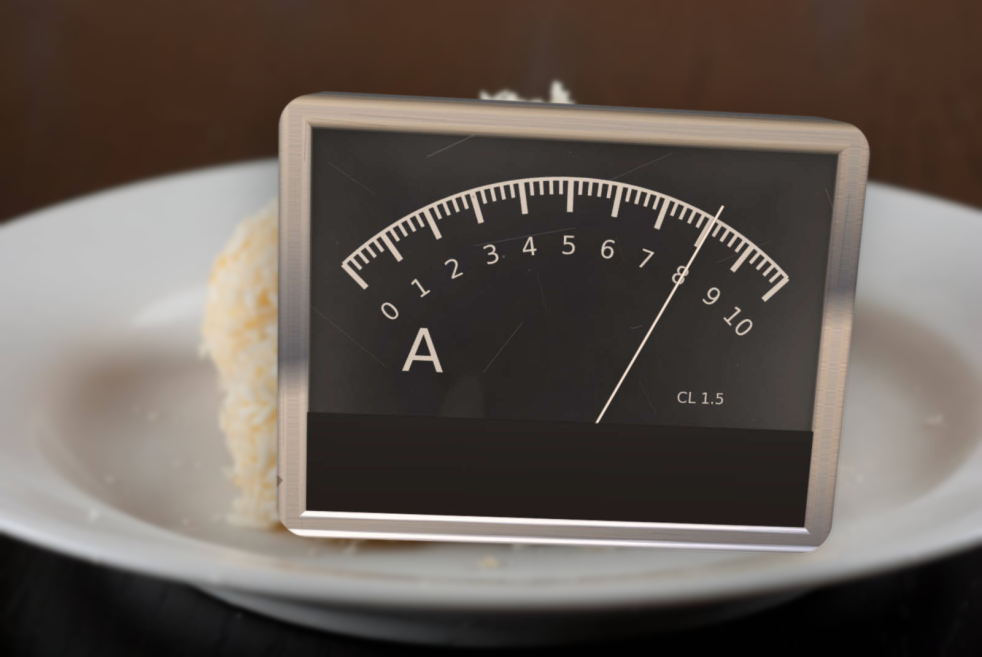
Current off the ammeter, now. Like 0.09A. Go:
8A
